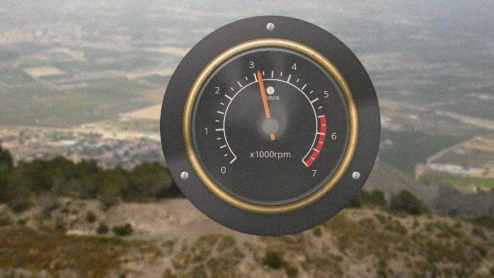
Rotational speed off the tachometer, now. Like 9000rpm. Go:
3125rpm
